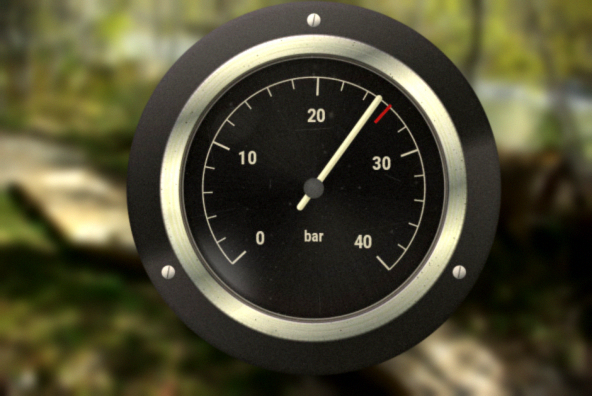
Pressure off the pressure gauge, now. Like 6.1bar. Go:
25bar
